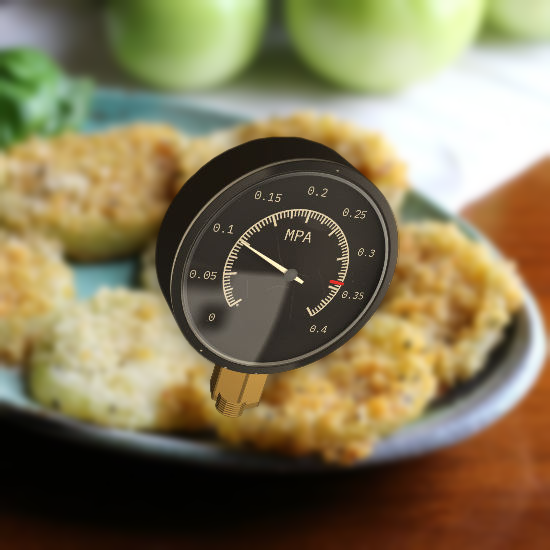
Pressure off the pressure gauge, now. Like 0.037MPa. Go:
0.1MPa
